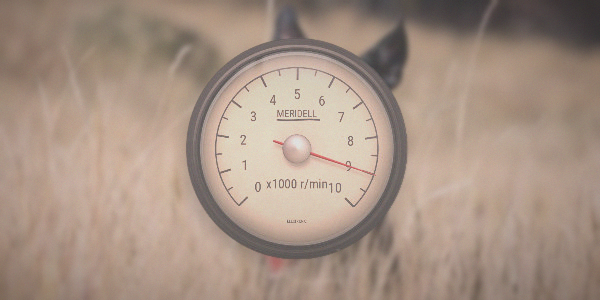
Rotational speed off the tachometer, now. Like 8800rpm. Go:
9000rpm
